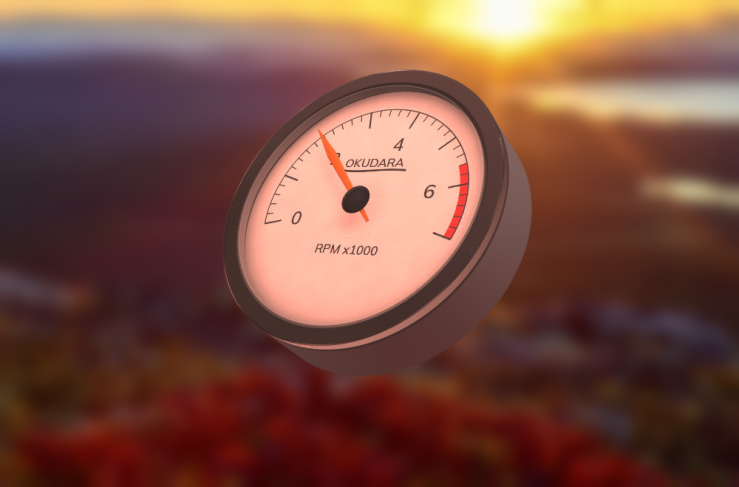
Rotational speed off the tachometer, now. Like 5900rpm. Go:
2000rpm
